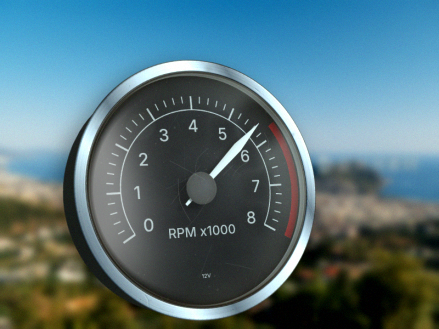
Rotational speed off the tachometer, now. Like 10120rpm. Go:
5600rpm
